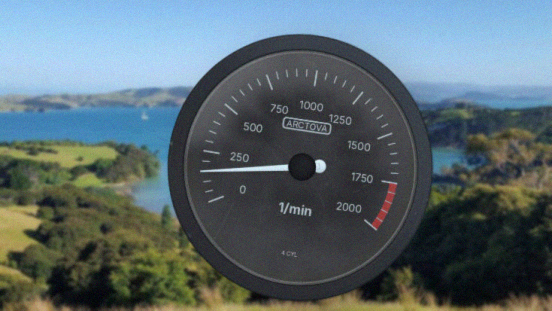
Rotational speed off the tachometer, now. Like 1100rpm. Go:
150rpm
